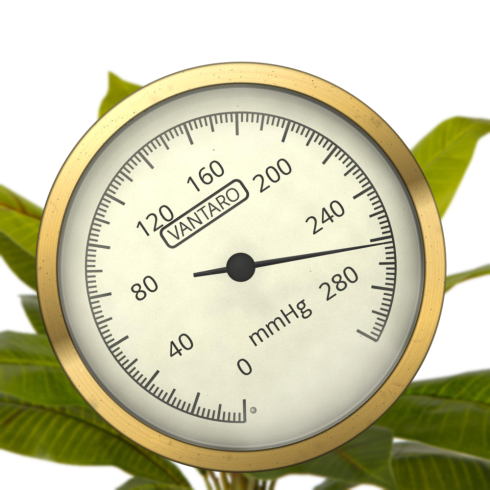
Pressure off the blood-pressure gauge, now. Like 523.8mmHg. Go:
262mmHg
